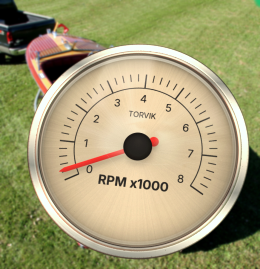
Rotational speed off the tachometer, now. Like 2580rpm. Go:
200rpm
